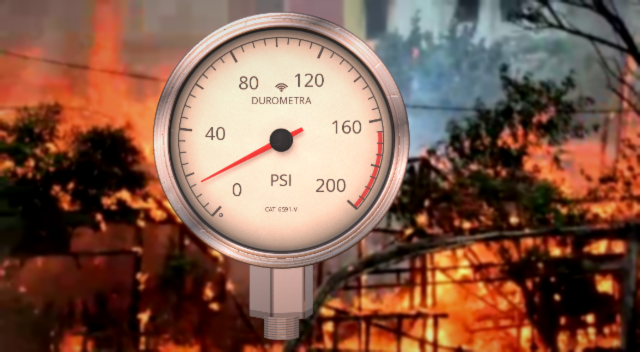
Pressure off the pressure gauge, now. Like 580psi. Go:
15psi
